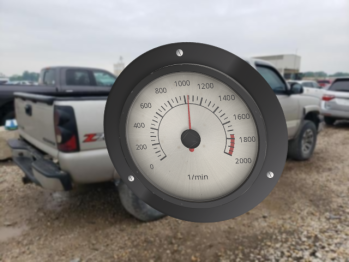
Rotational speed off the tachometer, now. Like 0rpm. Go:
1050rpm
